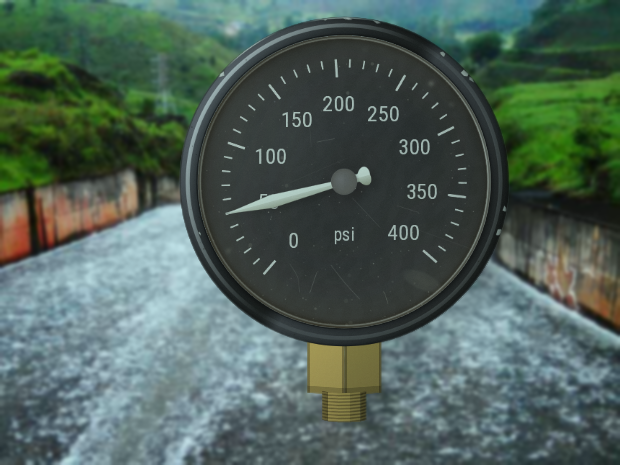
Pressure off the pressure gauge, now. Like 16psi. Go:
50psi
